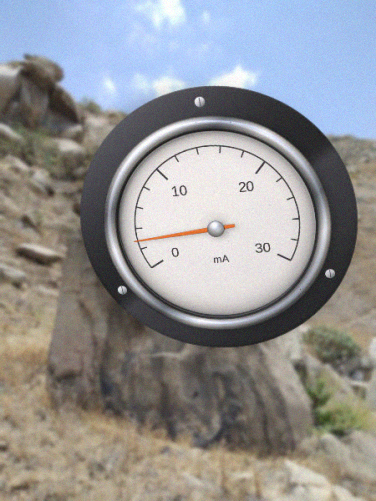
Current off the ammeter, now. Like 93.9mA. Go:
3mA
